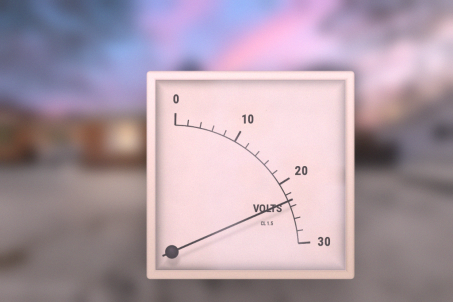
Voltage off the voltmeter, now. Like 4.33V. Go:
23V
